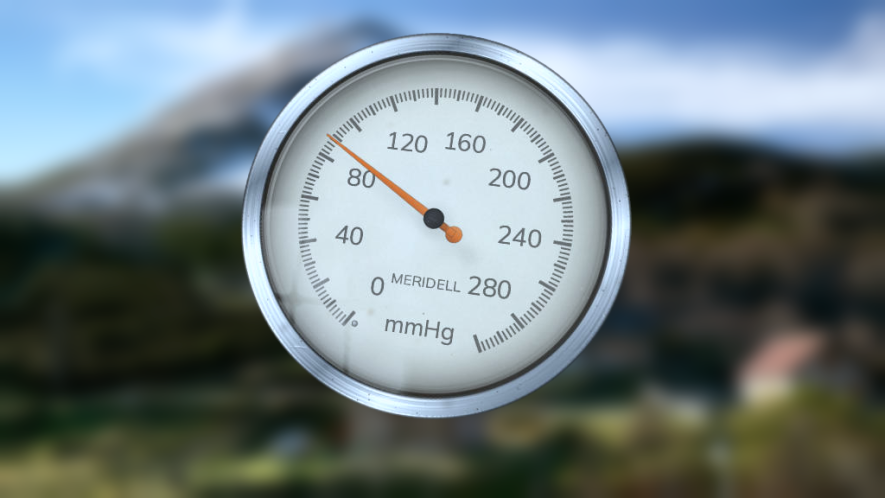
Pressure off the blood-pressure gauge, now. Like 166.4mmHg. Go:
88mmHg
